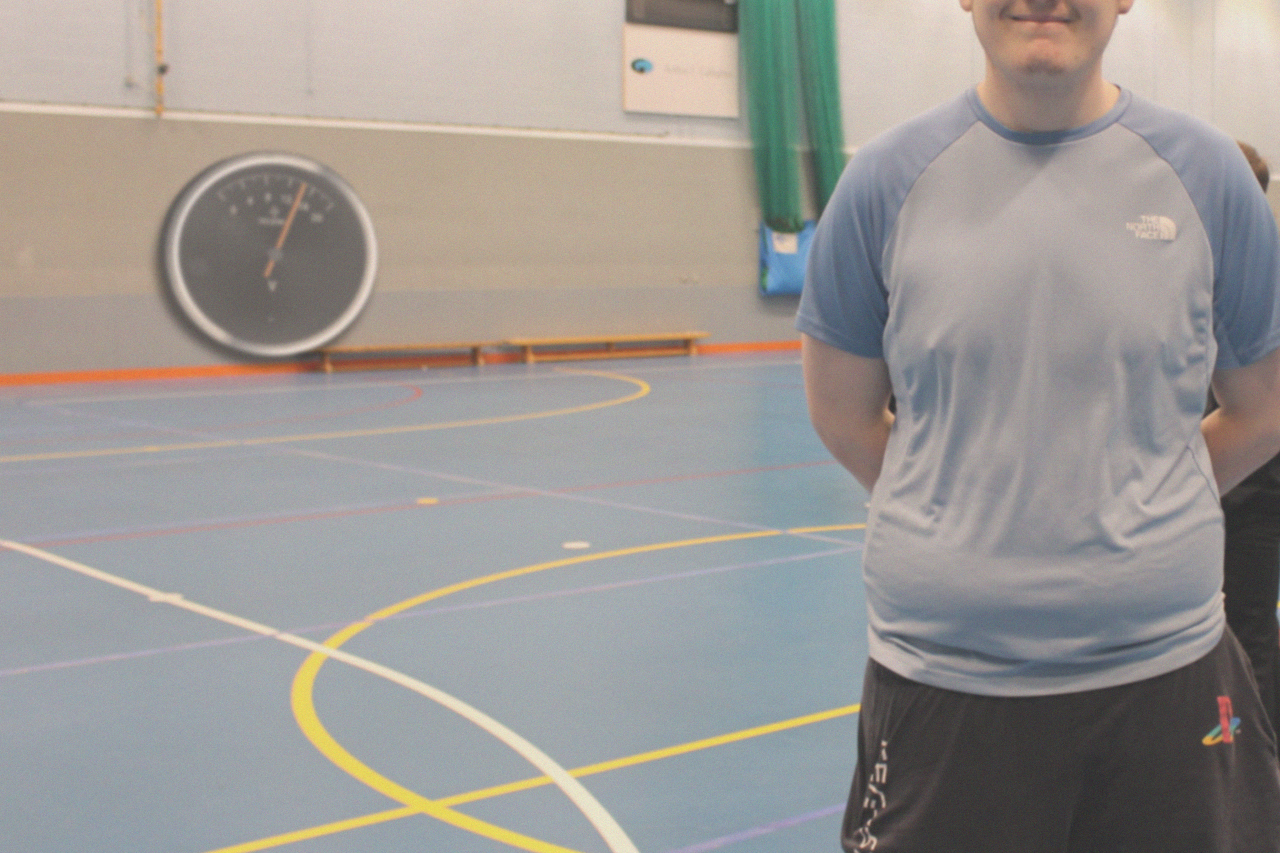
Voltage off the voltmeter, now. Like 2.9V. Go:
14V
